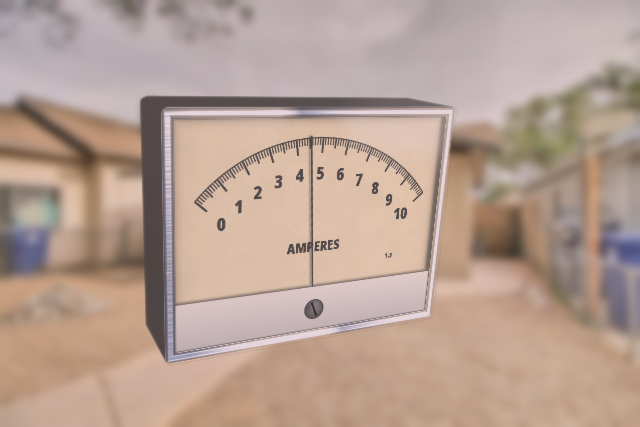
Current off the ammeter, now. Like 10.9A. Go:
4.5A
